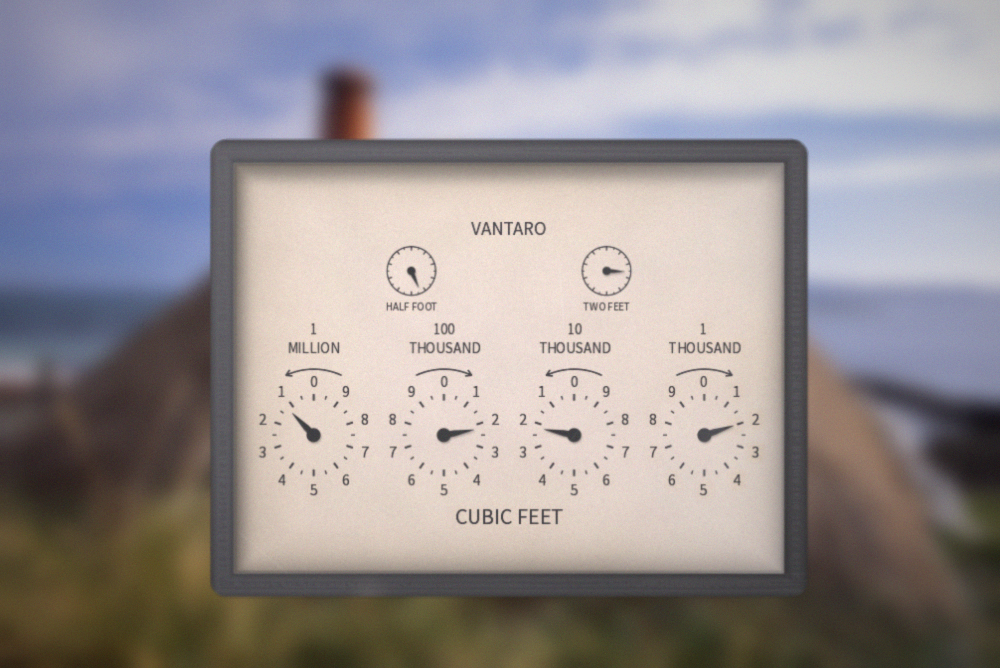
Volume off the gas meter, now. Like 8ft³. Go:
122200ft³
